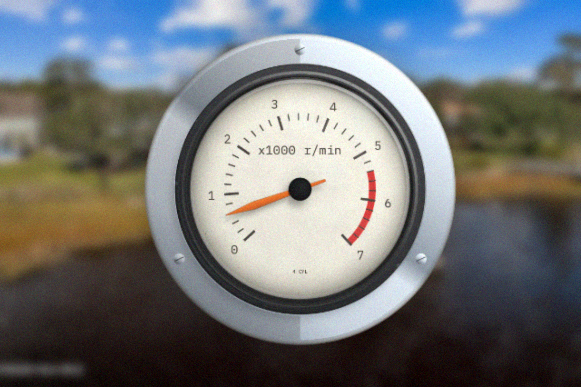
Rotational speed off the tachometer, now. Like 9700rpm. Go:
600rpm
